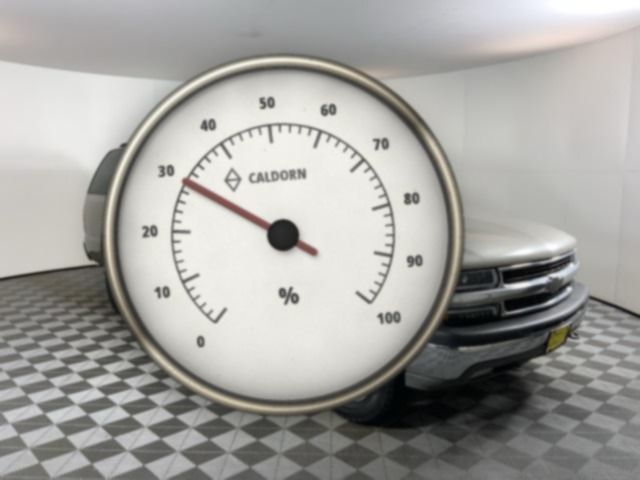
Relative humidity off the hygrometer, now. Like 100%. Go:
30%
